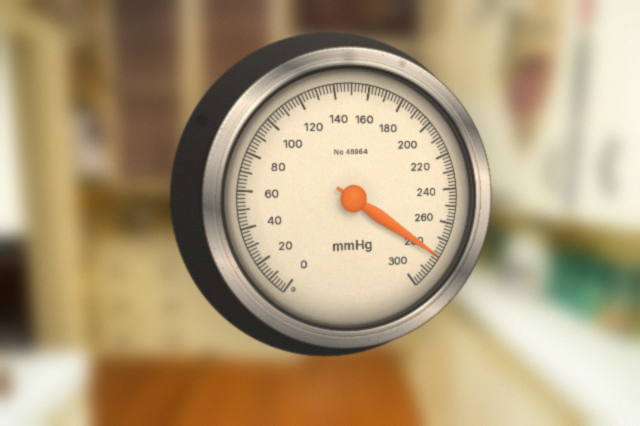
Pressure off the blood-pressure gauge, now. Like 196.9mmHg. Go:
280mmHg
